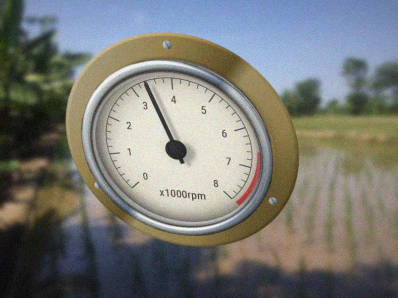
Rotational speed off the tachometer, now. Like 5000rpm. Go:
3400rpm
